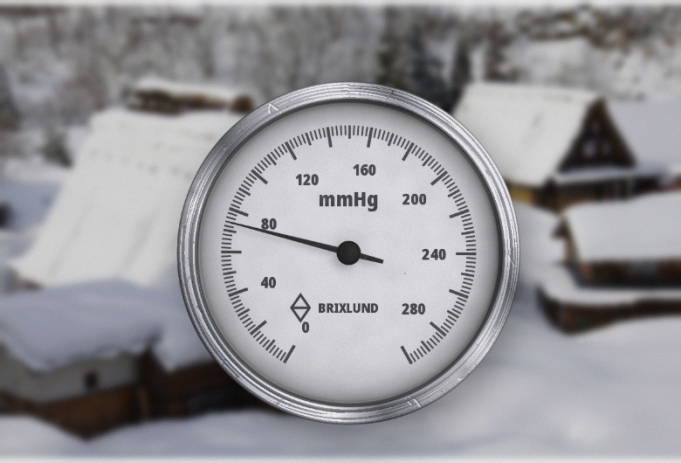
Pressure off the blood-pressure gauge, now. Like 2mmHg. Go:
74mmHg
